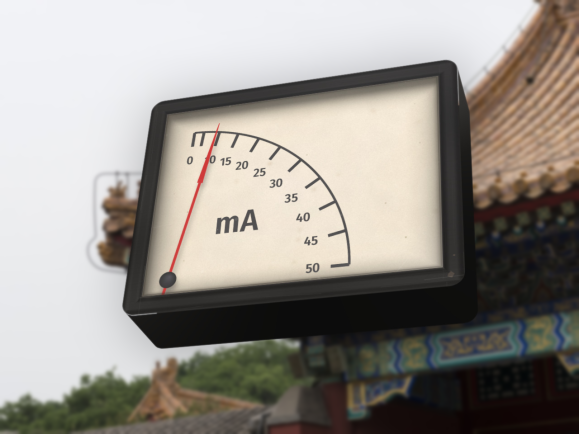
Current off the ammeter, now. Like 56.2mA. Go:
10mA
